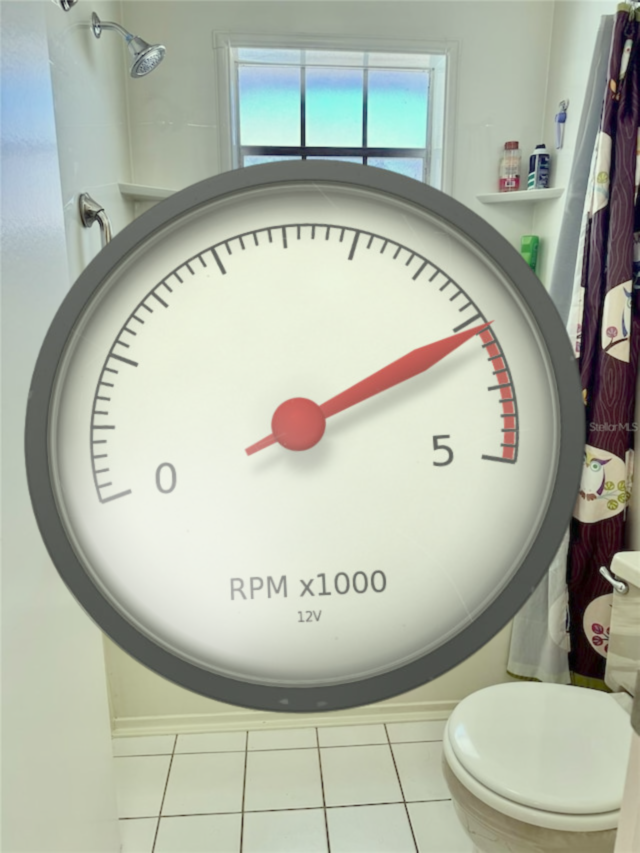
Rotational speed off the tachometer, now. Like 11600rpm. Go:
4100rpm
